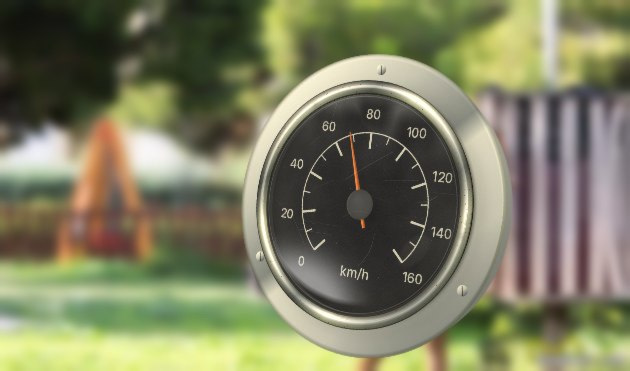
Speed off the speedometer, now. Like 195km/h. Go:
70km/h
